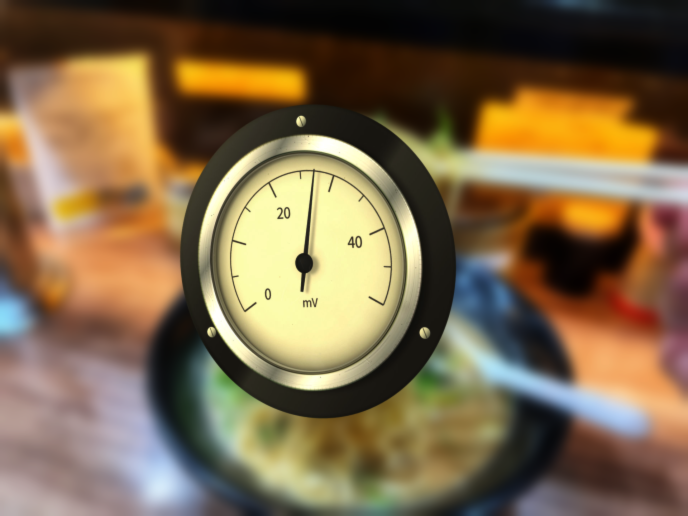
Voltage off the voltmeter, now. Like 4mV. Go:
27.5mV
